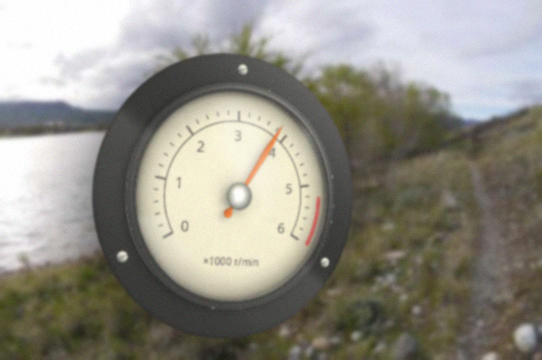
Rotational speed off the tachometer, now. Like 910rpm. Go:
3800rpm
